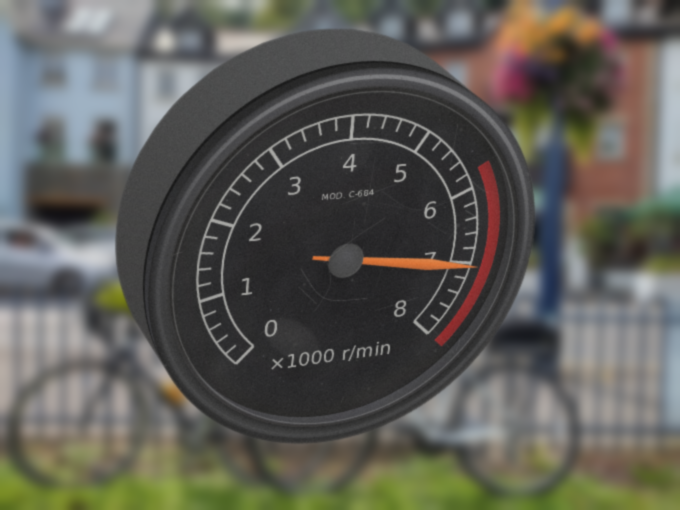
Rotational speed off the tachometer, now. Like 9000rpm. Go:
7000rpm
